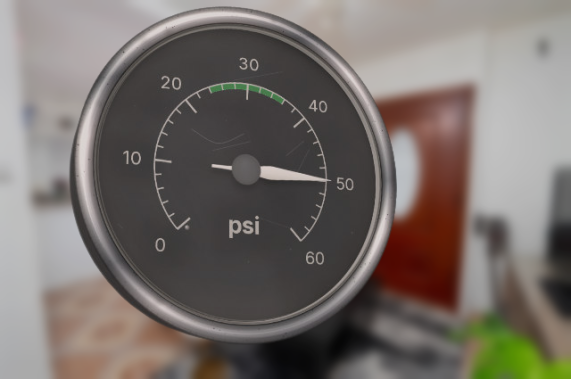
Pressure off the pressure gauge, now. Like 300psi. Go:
50psi
